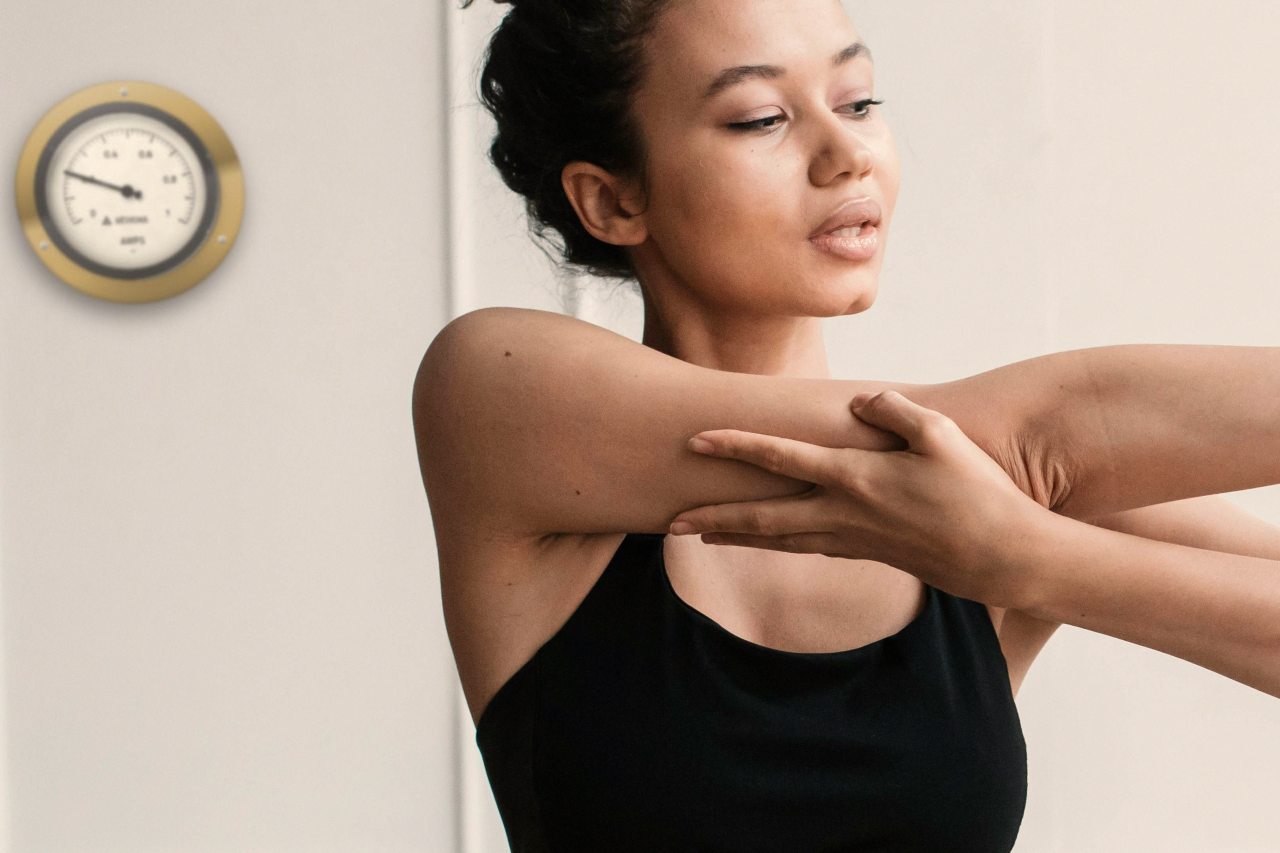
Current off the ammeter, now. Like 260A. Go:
0.2A
